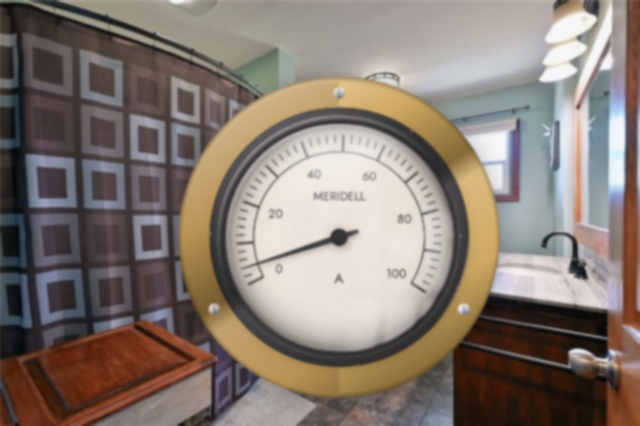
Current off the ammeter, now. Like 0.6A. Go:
4A
